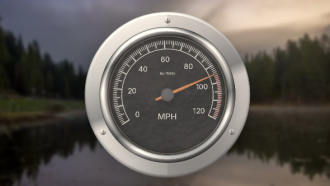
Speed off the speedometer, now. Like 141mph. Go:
95mph
